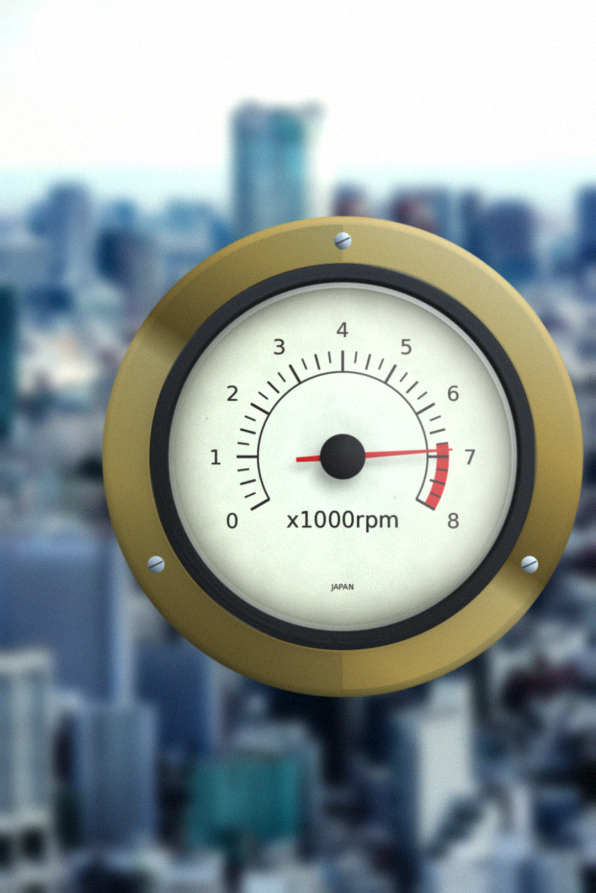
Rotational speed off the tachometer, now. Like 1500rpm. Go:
6875rpm
